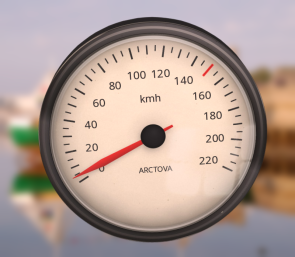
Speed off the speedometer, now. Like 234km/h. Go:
5km/h
